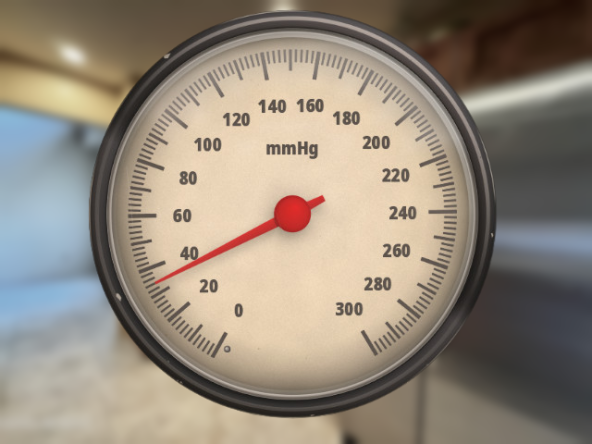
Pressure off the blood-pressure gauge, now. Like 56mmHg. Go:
34mmHg
